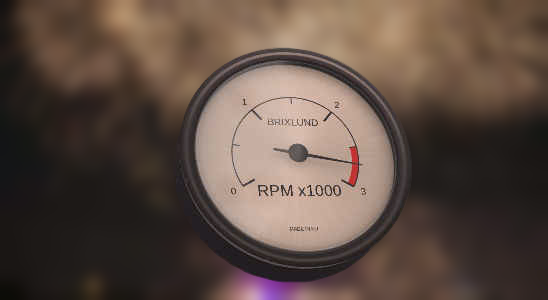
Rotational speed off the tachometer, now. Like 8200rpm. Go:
2750rpm
